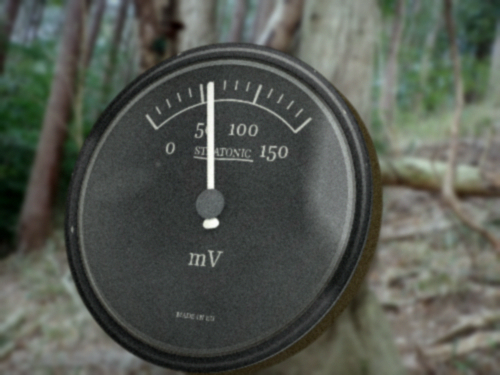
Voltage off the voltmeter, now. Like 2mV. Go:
60mV
